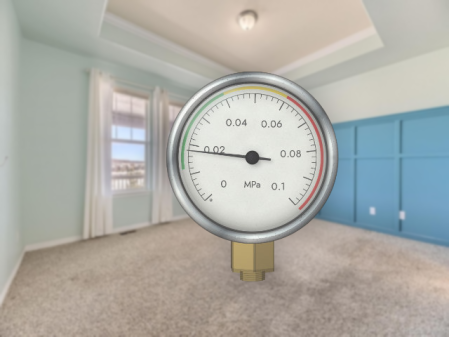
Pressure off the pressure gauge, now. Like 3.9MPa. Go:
0.018MPa
